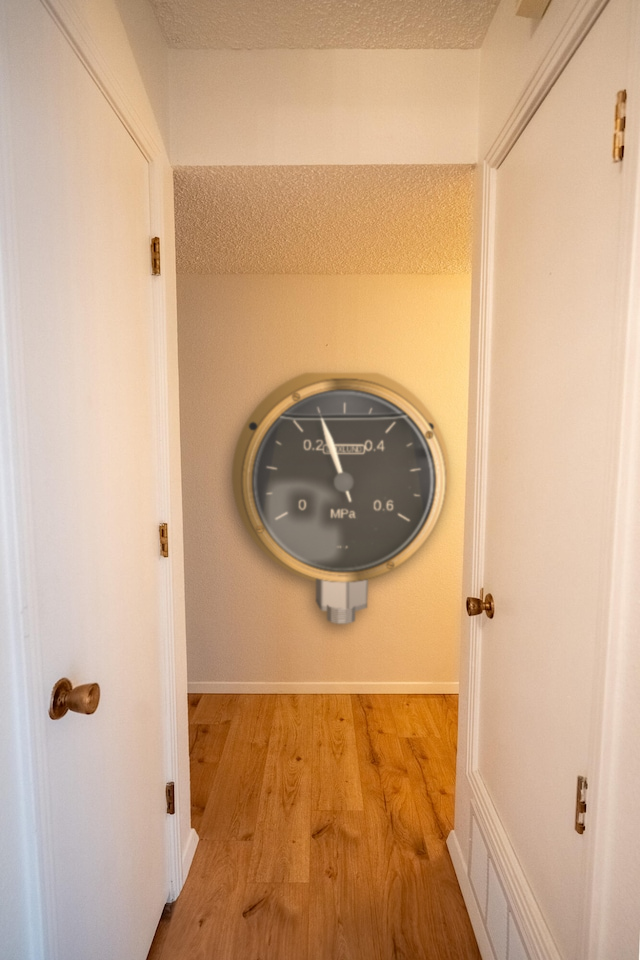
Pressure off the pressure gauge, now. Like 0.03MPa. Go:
0.25MPa
